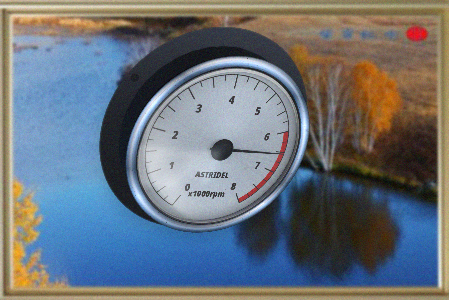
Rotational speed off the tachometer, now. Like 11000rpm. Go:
6500rpm
